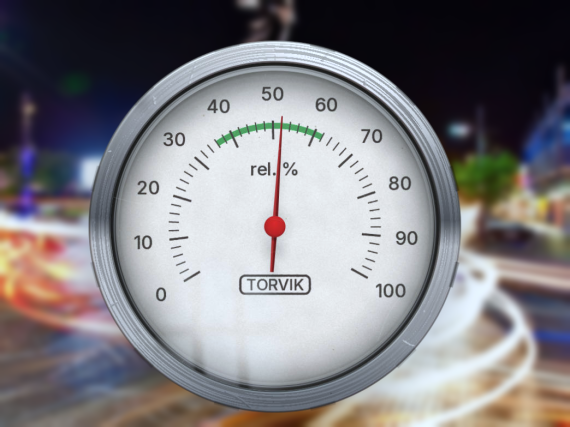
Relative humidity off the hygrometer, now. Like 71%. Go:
52%
